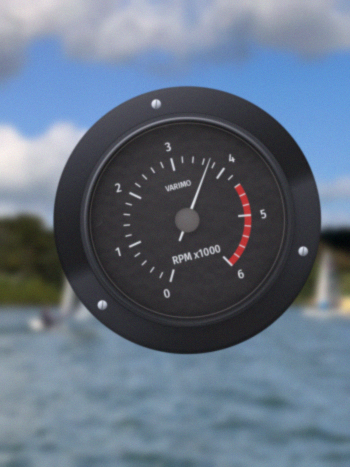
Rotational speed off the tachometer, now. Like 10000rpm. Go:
3700rpm
